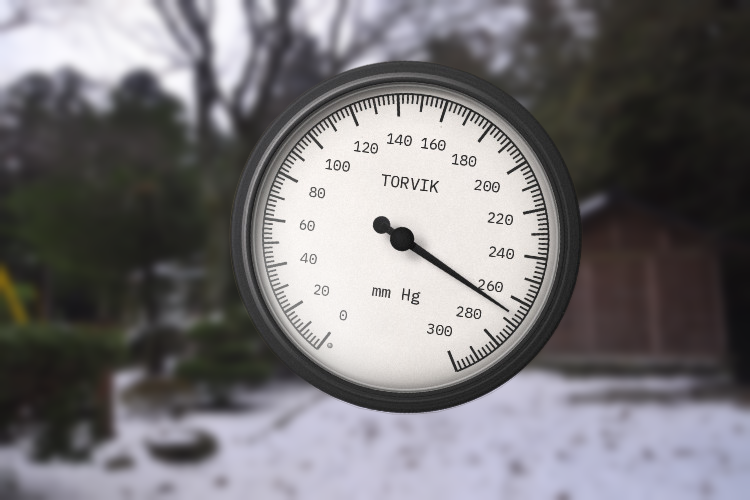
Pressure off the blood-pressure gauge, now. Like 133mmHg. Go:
266mmHg
